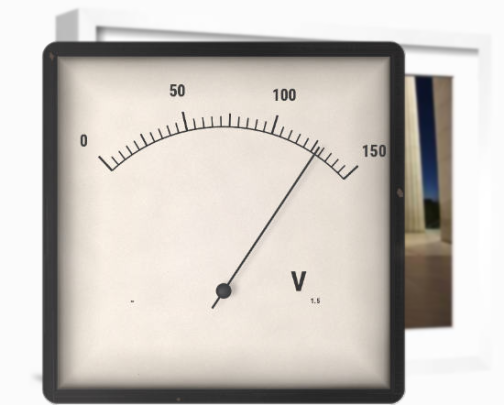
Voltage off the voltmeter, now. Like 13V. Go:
127.5V
